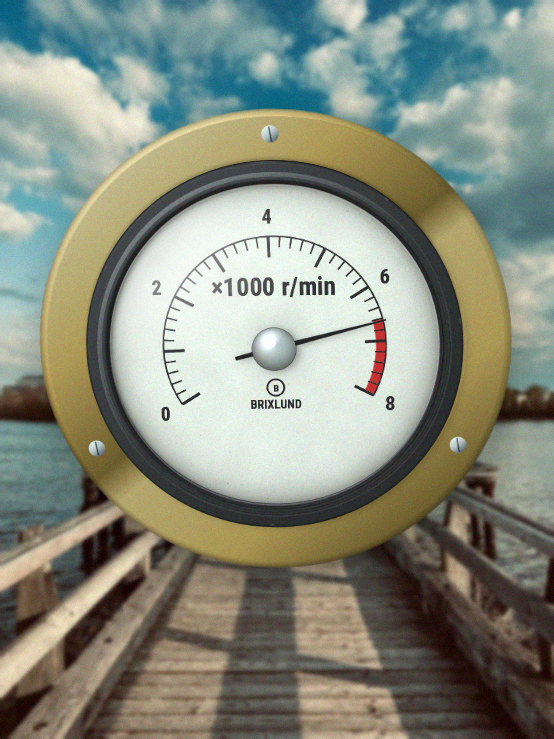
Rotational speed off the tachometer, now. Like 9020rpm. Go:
6600rpm
